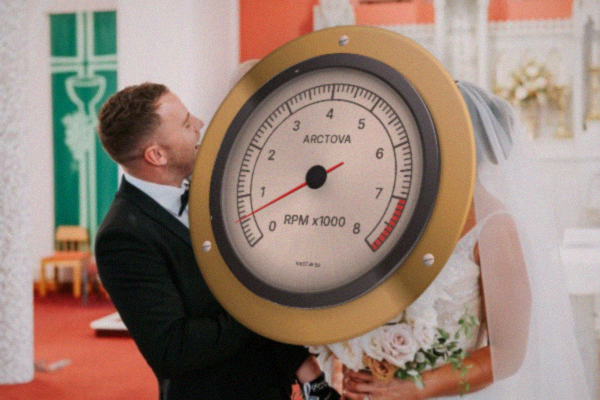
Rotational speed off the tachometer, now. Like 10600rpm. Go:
500rpm
